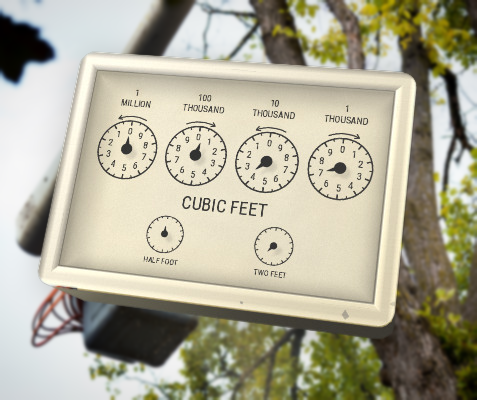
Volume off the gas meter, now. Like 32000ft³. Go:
3700ft³
